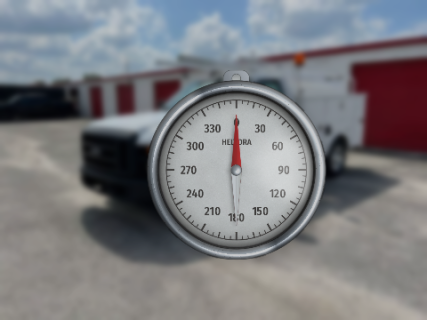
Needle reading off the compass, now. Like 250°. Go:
0°
